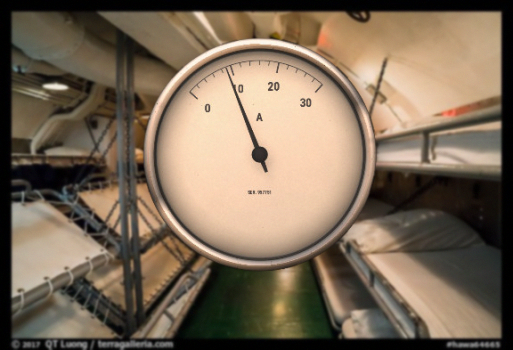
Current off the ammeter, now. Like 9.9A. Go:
9A
